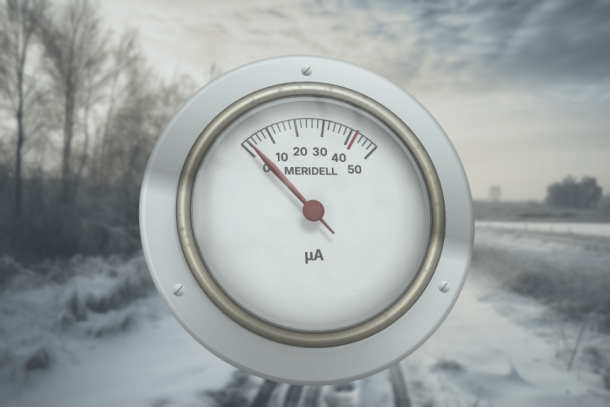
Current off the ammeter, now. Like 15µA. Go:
2µA
